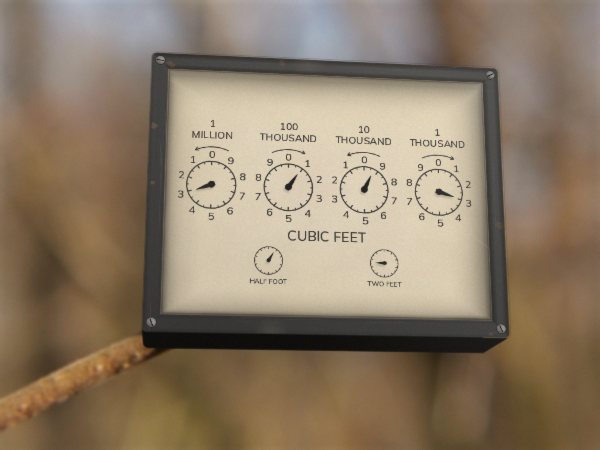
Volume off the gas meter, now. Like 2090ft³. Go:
309300ft³
